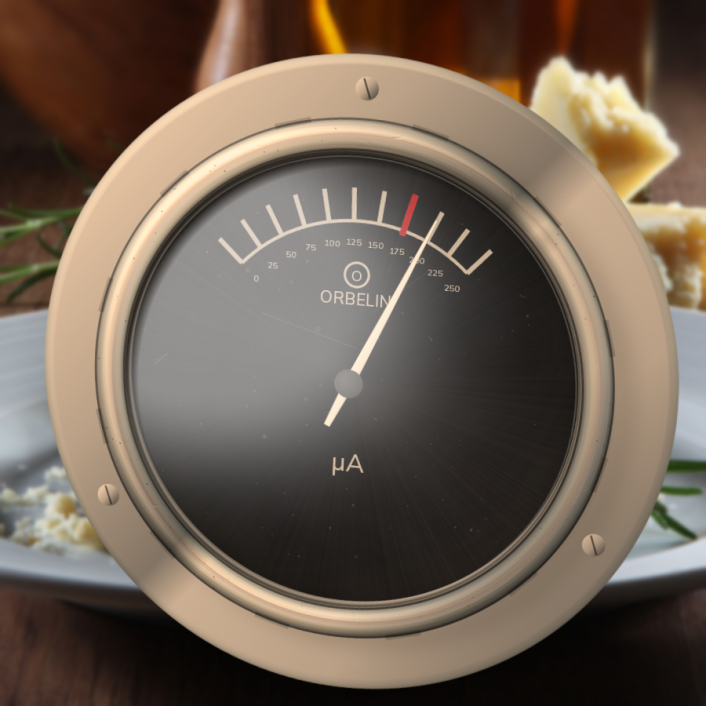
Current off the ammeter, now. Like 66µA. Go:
200µA
